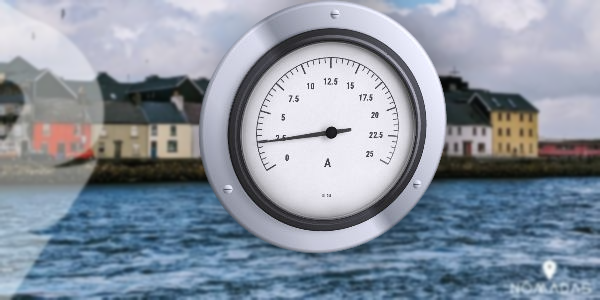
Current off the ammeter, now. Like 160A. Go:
2.5A
